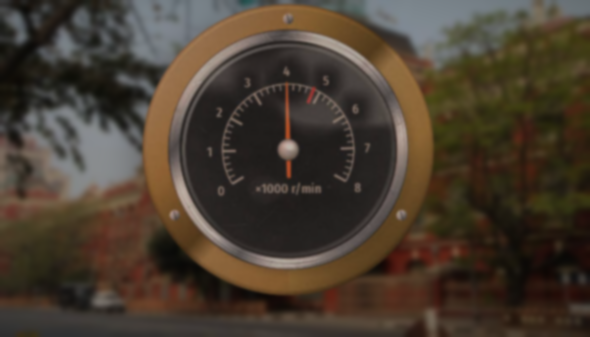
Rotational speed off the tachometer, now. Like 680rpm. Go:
4000rpm
